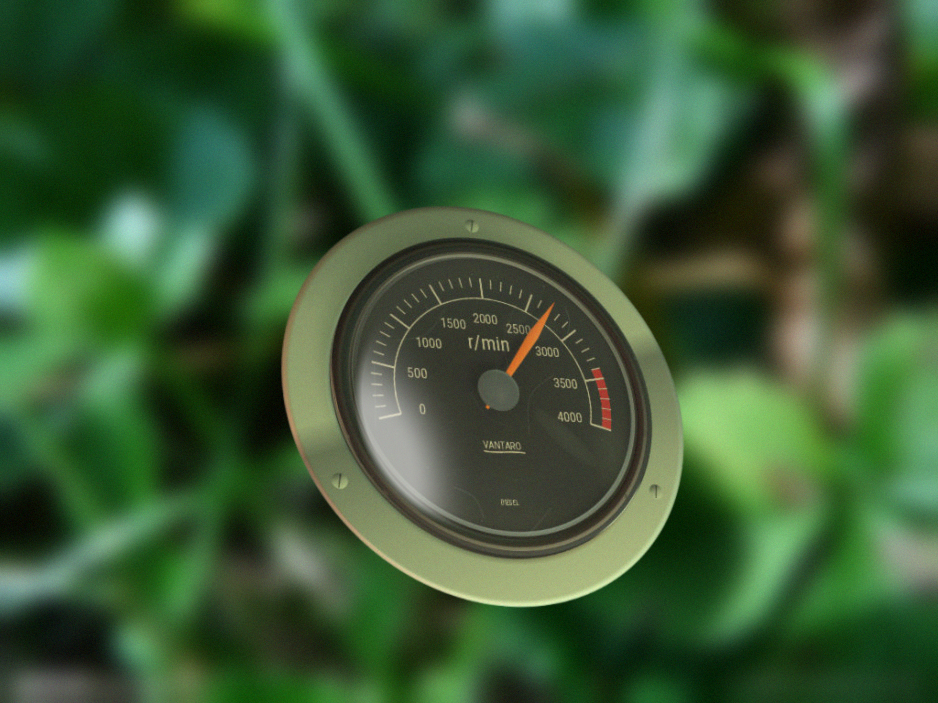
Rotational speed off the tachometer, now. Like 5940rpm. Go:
2700rpm
